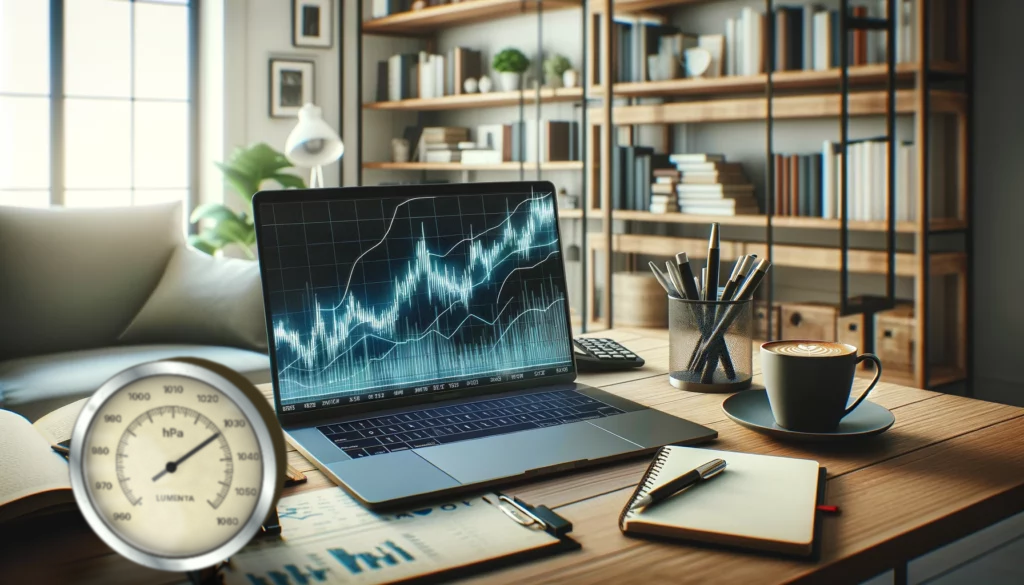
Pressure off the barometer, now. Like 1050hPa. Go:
1030hPa
